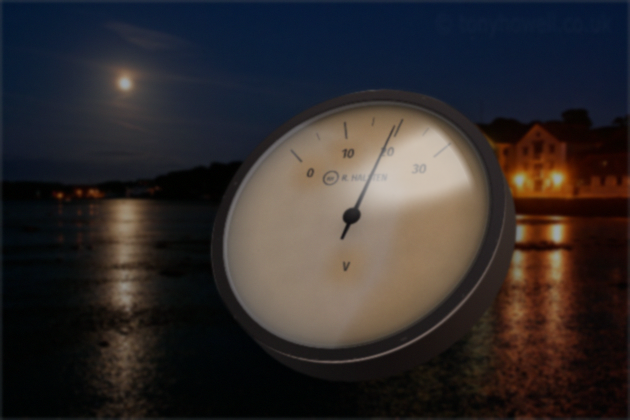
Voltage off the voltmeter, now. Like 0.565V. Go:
20V
